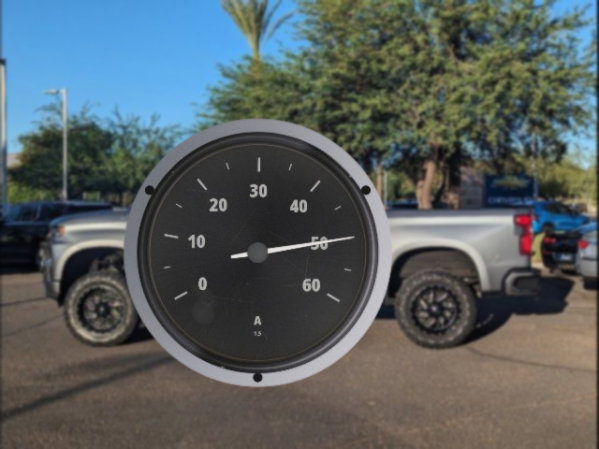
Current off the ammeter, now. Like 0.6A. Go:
50A
